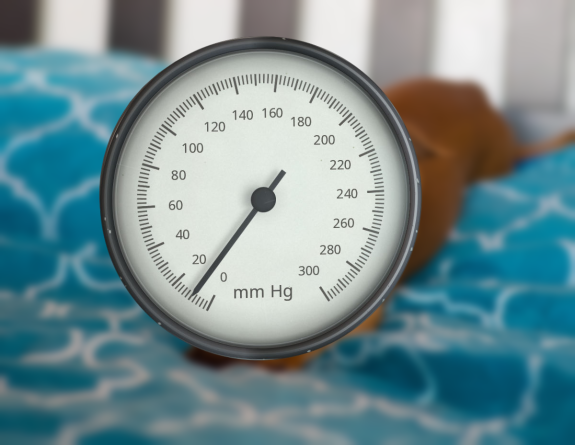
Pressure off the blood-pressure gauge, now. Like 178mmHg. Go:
10mmHg
